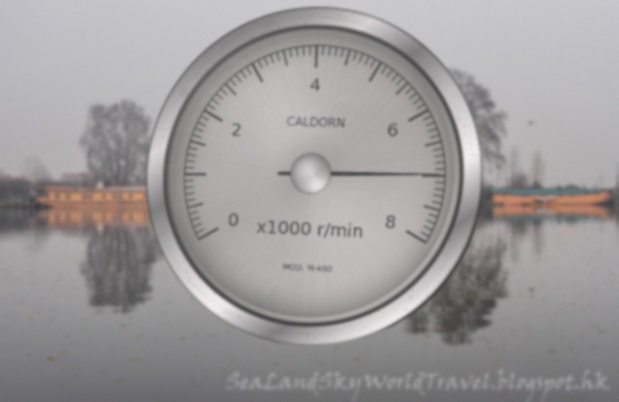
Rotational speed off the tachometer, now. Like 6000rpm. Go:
7000rpm
